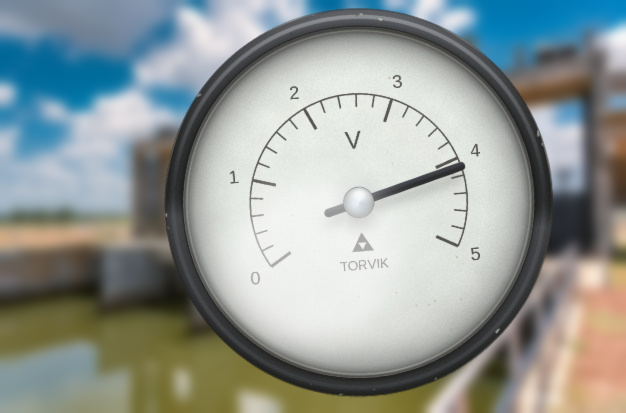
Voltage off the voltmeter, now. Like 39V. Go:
4.1V
